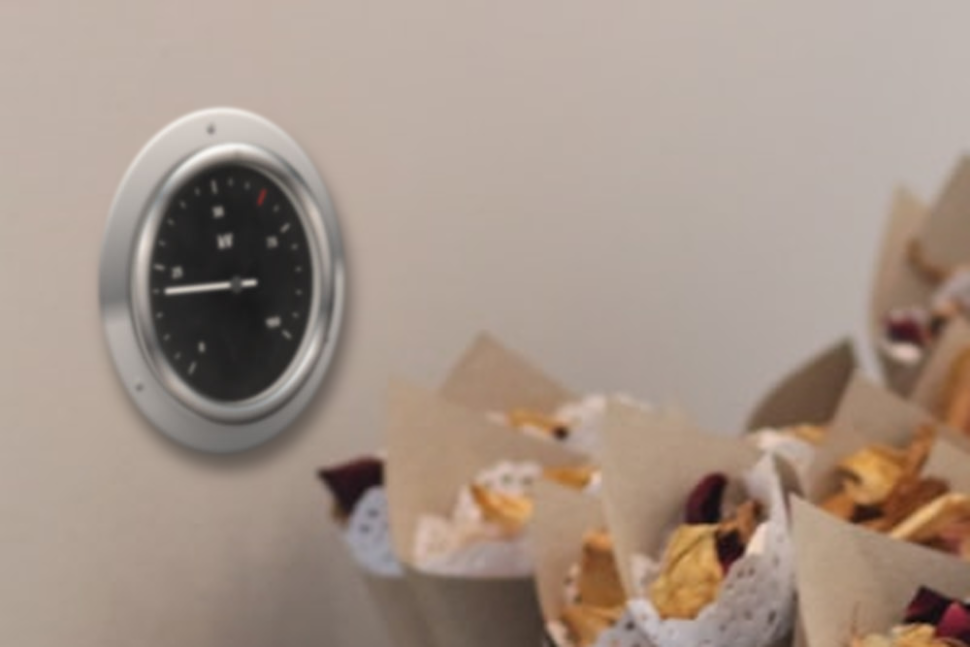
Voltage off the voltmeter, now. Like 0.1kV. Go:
20kV
